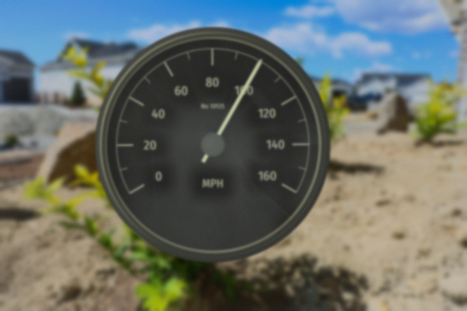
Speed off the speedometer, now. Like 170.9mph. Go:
100mph
